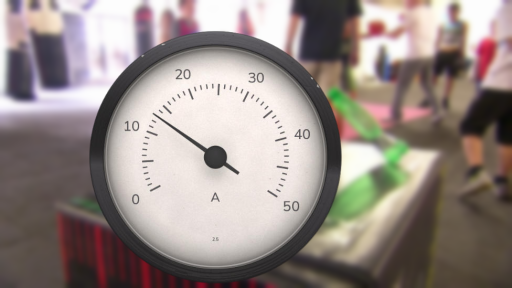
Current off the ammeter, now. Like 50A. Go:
13A
